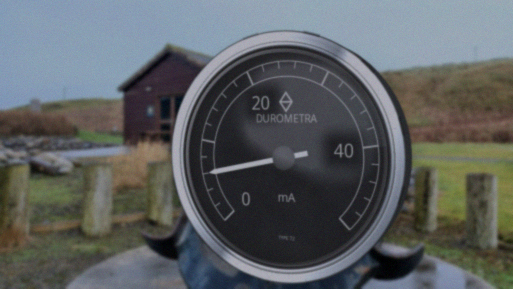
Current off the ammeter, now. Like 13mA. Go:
6mA
